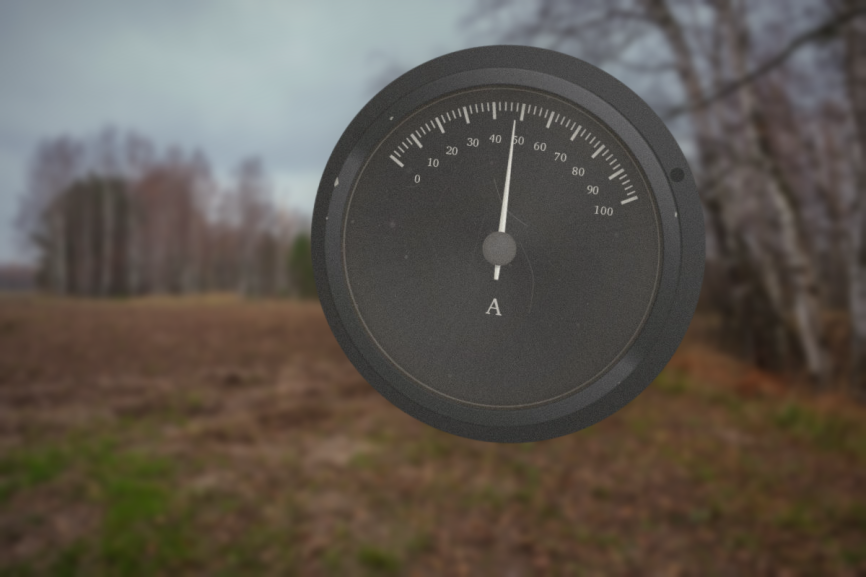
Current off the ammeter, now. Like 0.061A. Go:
48A
